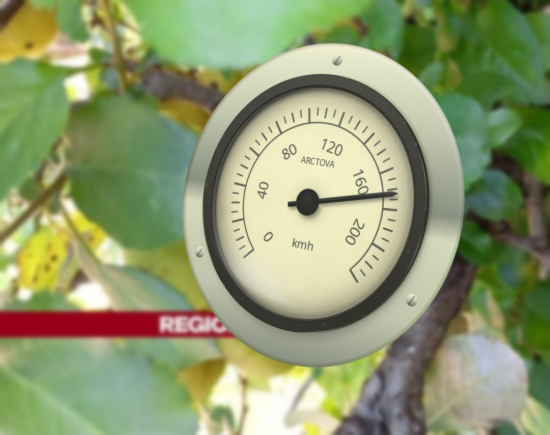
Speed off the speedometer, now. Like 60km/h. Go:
172.5km/h
